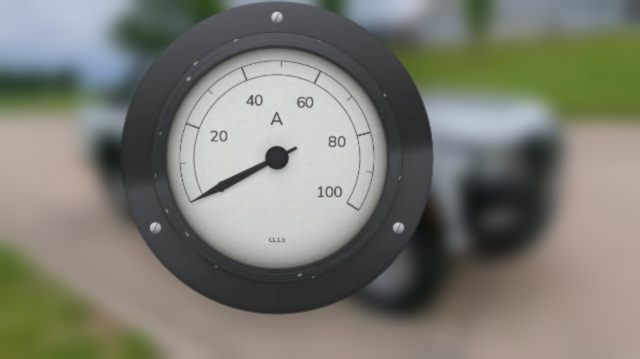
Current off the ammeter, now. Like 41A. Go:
0A
